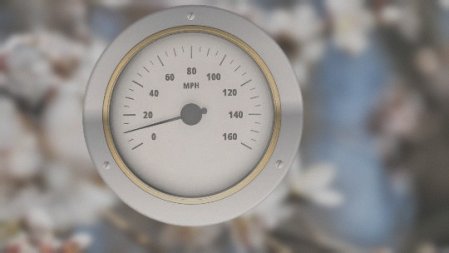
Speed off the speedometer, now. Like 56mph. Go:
10mph
